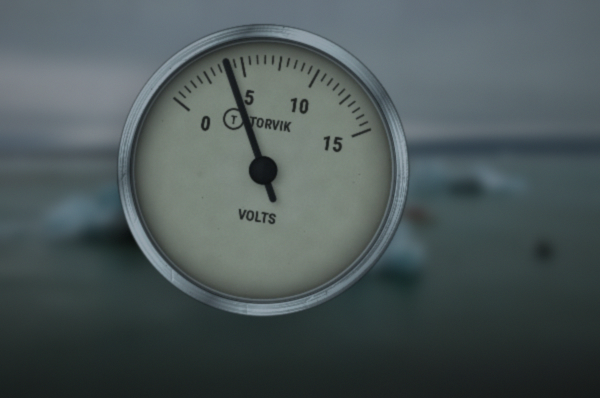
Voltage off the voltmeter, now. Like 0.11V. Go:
4V
